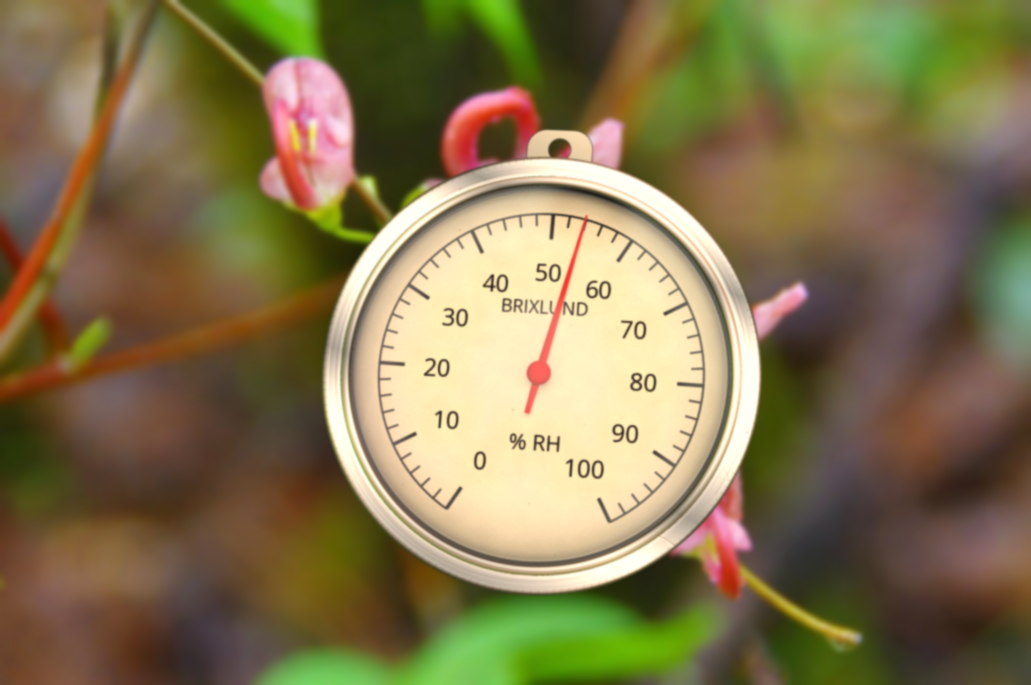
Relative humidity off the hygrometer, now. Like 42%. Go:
54%
